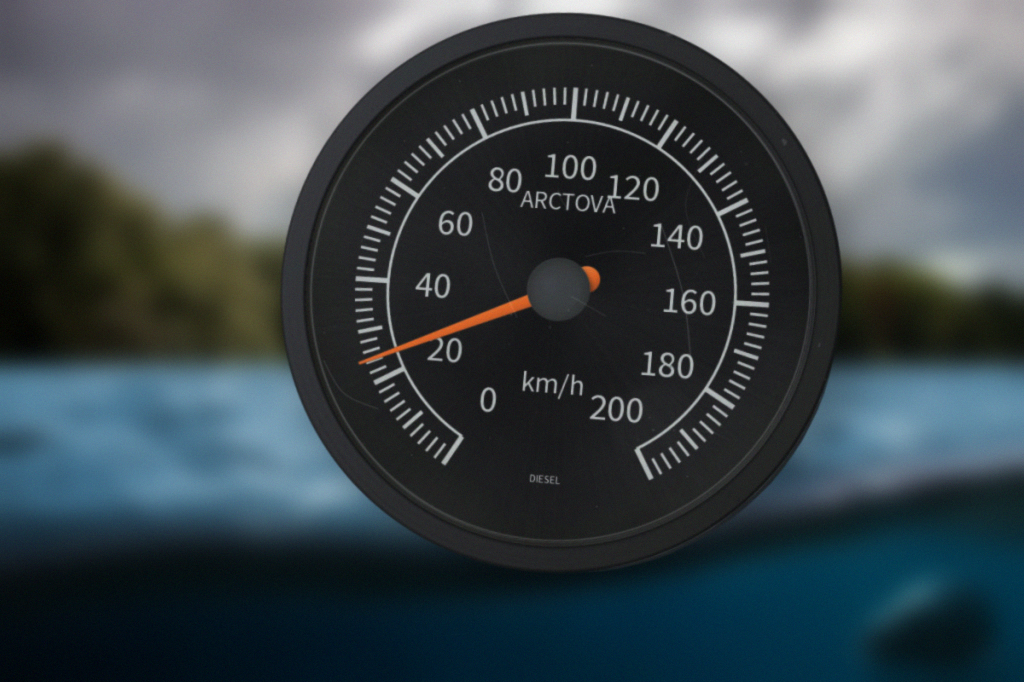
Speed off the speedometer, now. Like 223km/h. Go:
24km/h
